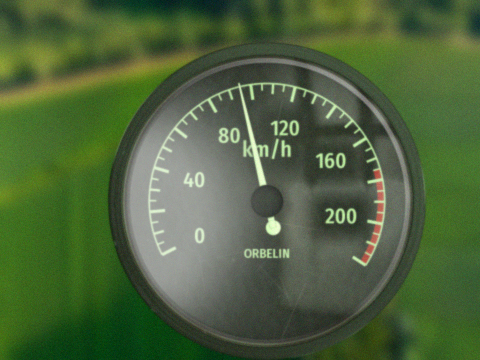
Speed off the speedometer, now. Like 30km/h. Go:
95km/h
